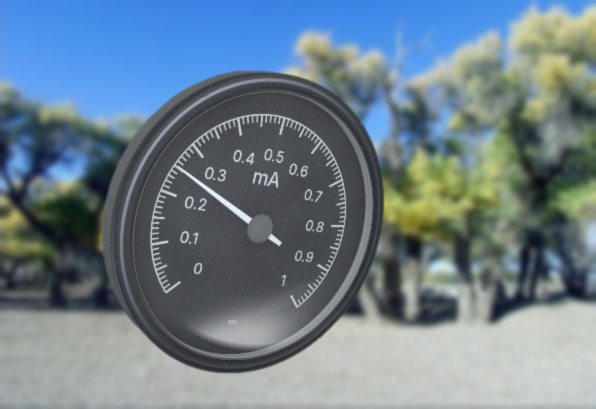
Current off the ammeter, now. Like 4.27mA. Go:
0.25mA
